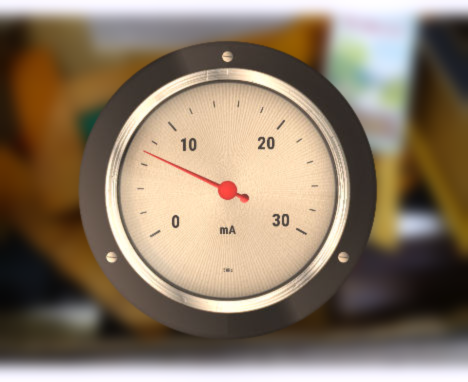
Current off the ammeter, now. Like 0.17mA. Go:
7mA
